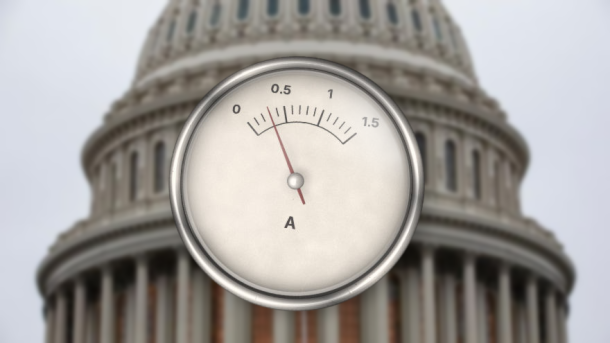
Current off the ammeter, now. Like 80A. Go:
0.3A
